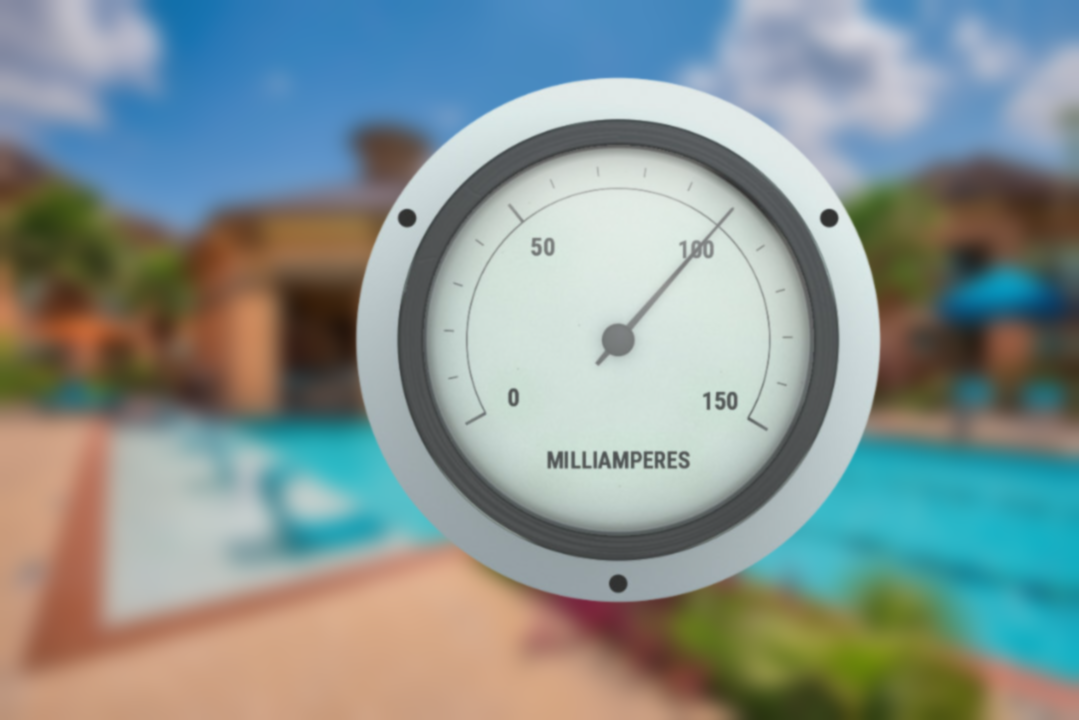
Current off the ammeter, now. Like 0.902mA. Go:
100mA
